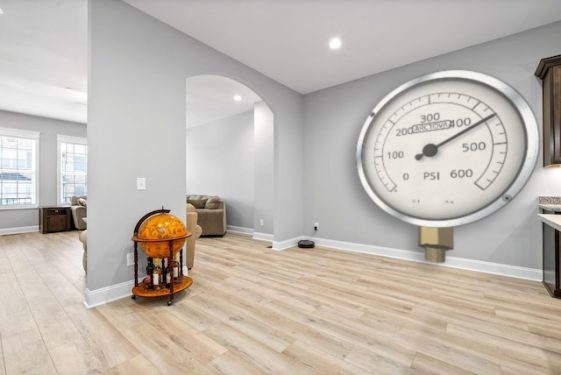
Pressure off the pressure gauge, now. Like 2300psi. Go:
440psi
